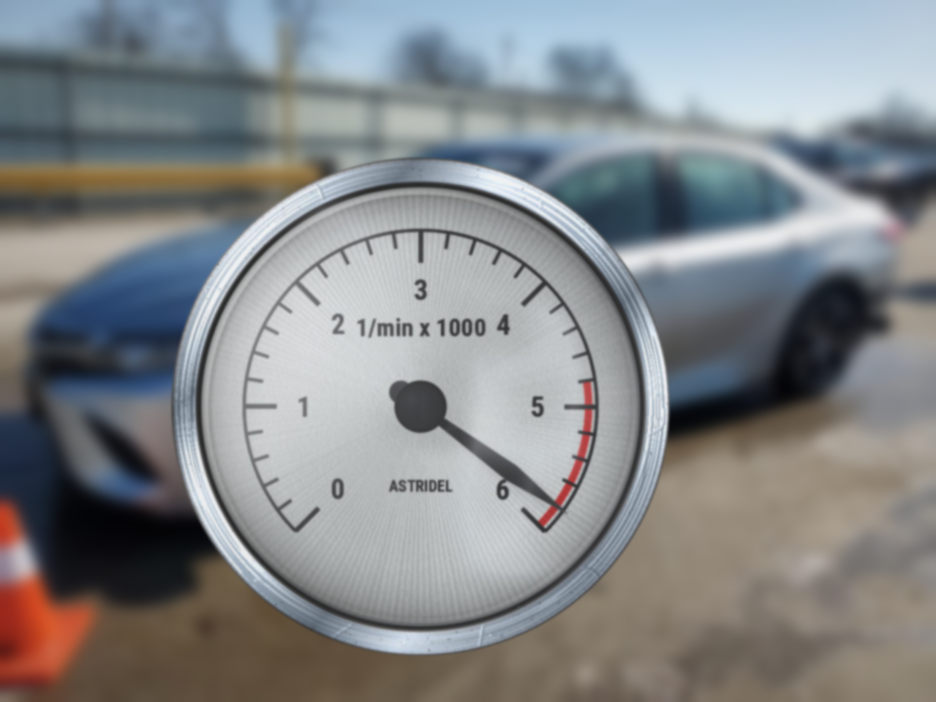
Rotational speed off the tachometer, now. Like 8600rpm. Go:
5800rpm
